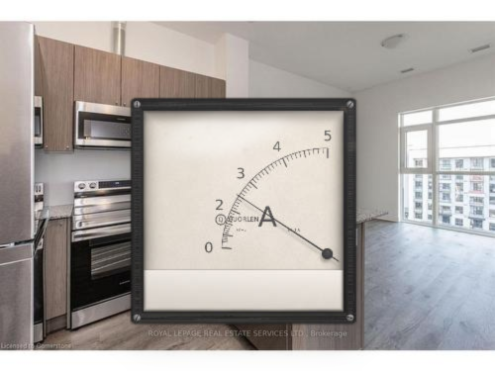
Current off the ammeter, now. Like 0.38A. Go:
2.5A
